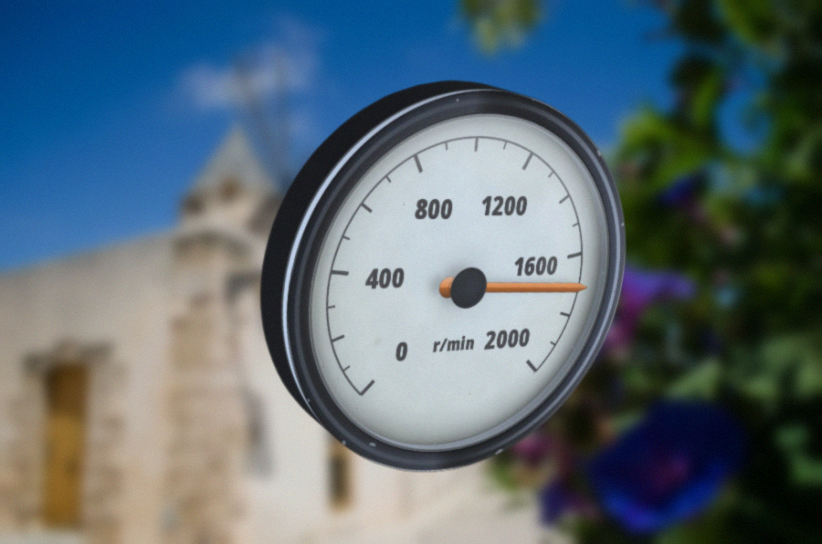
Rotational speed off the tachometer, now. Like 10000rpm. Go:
1700rpm
